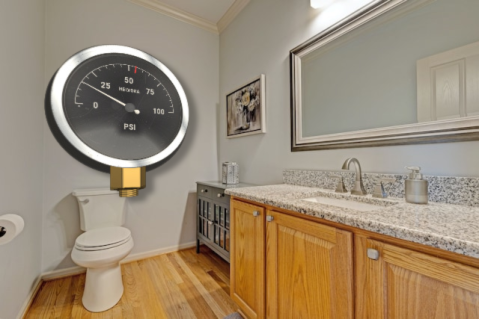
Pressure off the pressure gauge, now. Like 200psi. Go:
15psi
